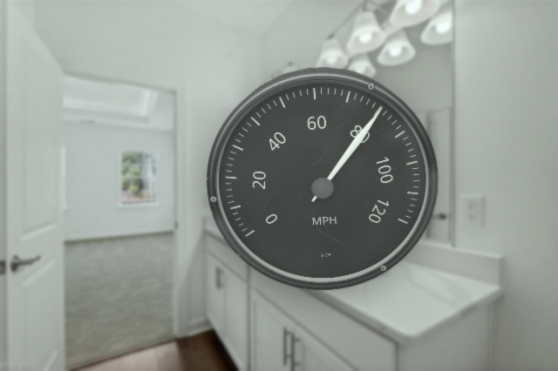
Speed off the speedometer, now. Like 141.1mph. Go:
80mph
